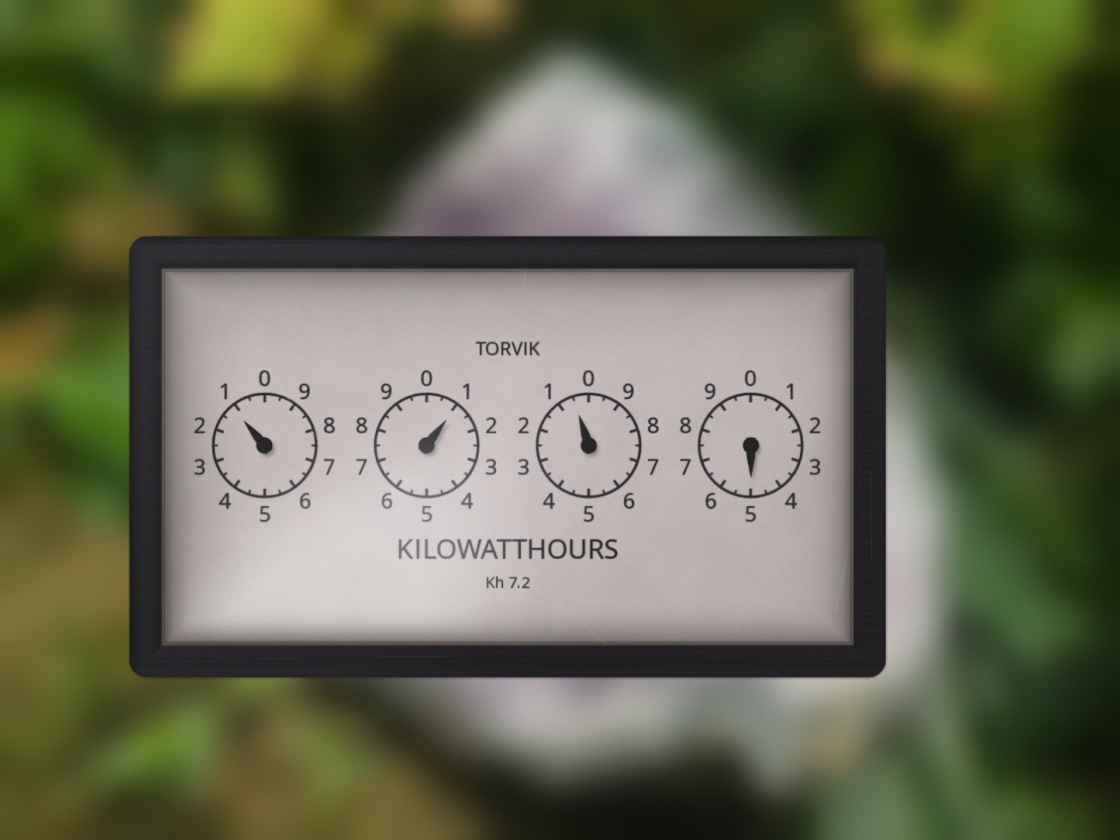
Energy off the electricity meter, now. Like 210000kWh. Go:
1105kWh
